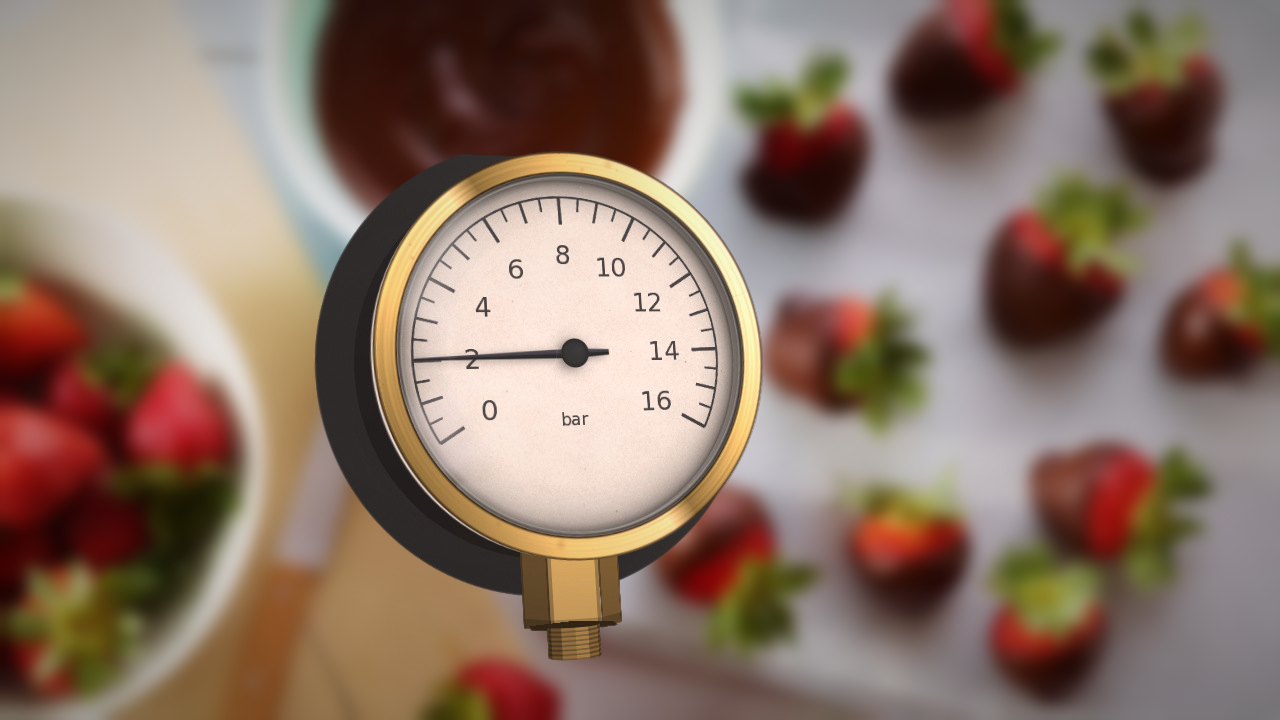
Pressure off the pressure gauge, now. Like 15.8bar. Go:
2bar
